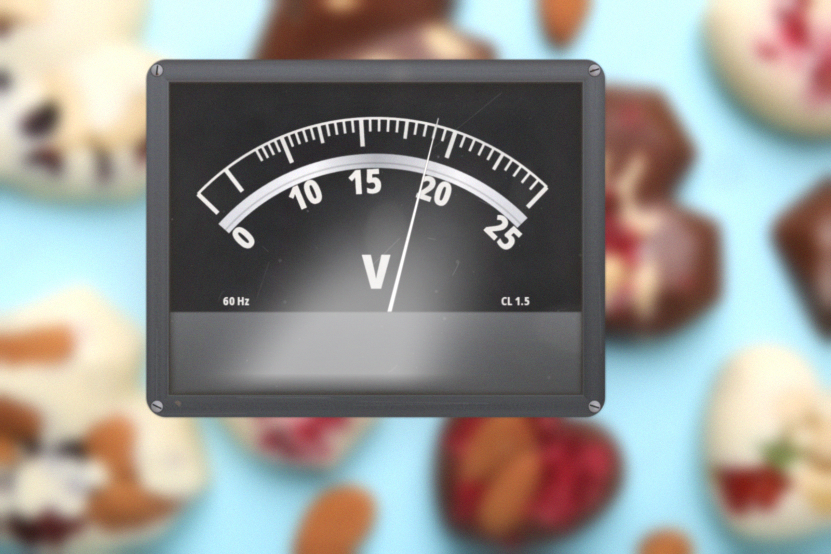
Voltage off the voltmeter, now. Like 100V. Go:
19V
